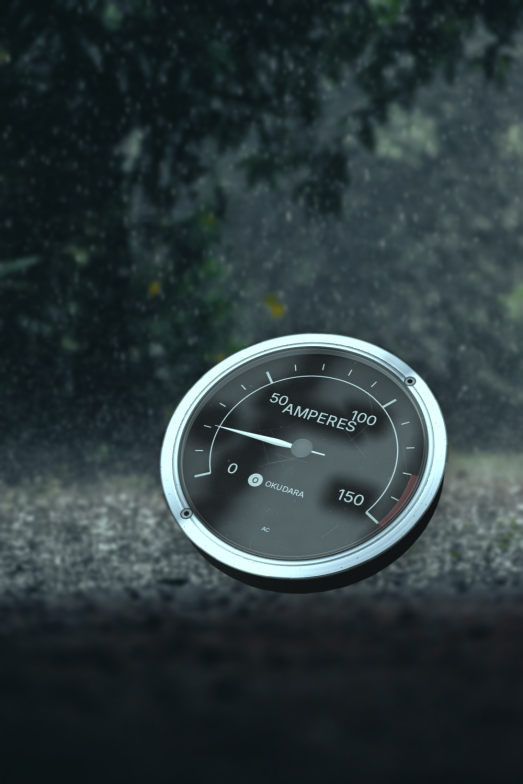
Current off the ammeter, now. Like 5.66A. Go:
20A
